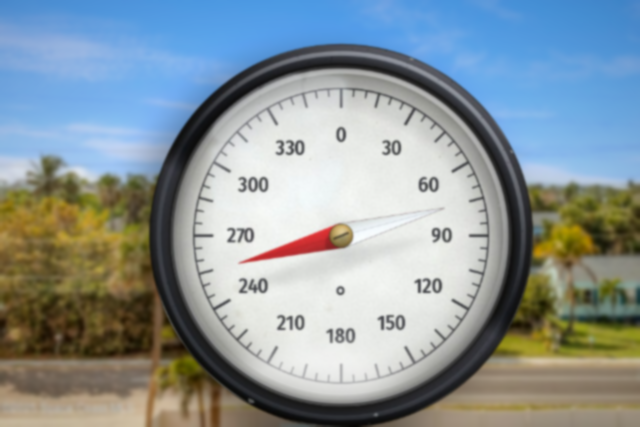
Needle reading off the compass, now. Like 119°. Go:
255°
